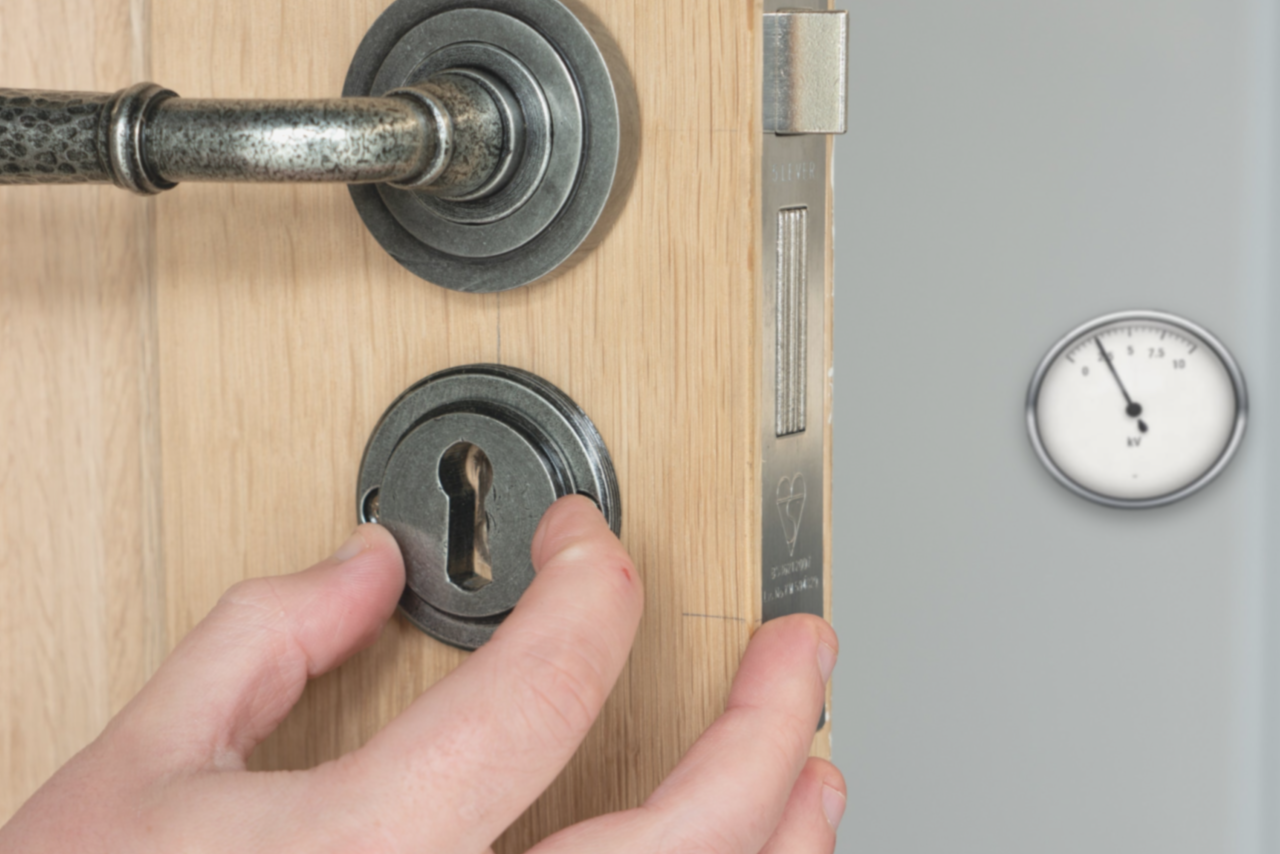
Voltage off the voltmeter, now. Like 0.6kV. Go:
2.5kV
